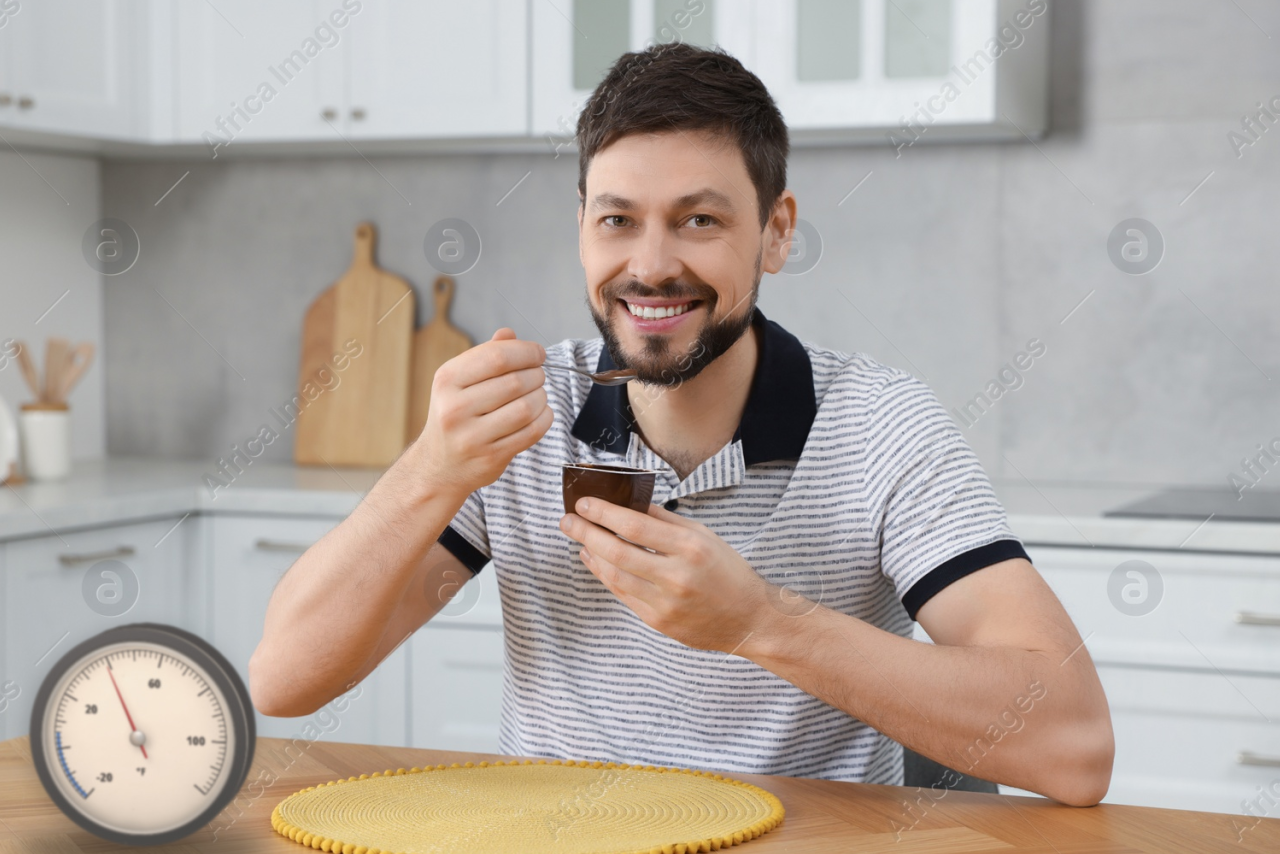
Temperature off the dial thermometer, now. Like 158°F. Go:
40°F
